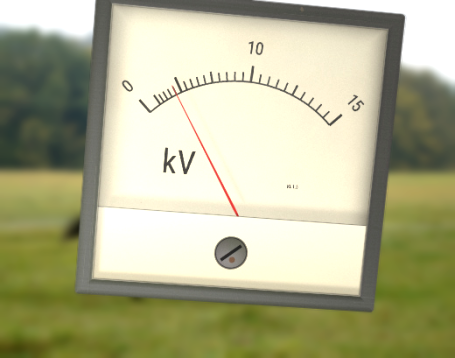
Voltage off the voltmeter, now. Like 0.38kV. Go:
4.5kV
